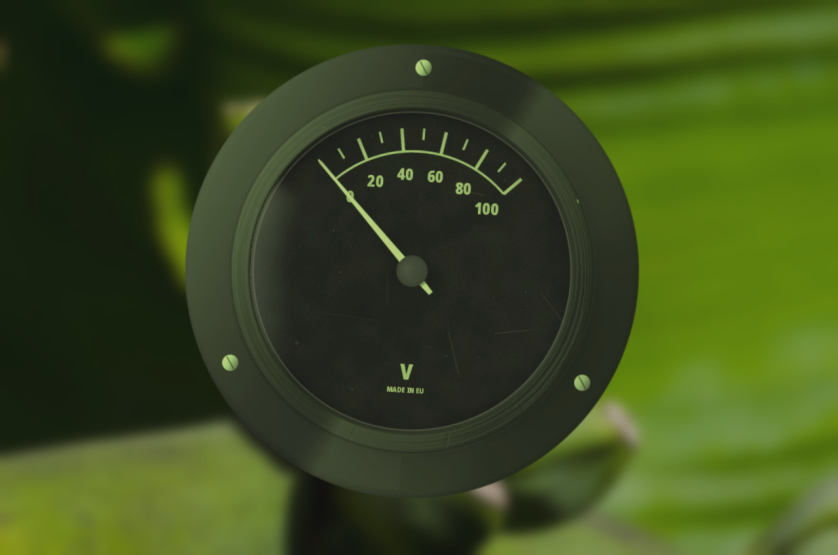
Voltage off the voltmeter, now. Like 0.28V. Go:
0V
